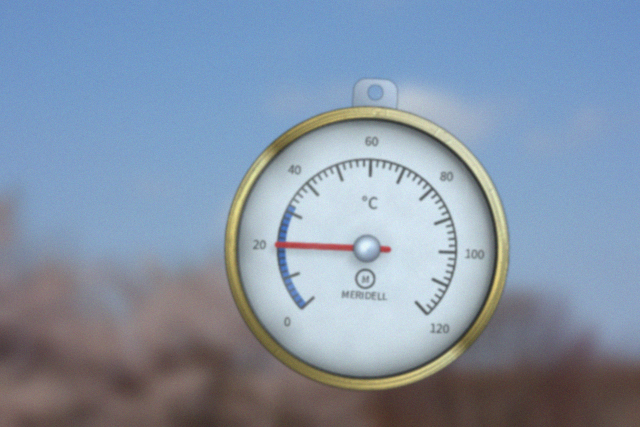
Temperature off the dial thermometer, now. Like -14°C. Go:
20°C
